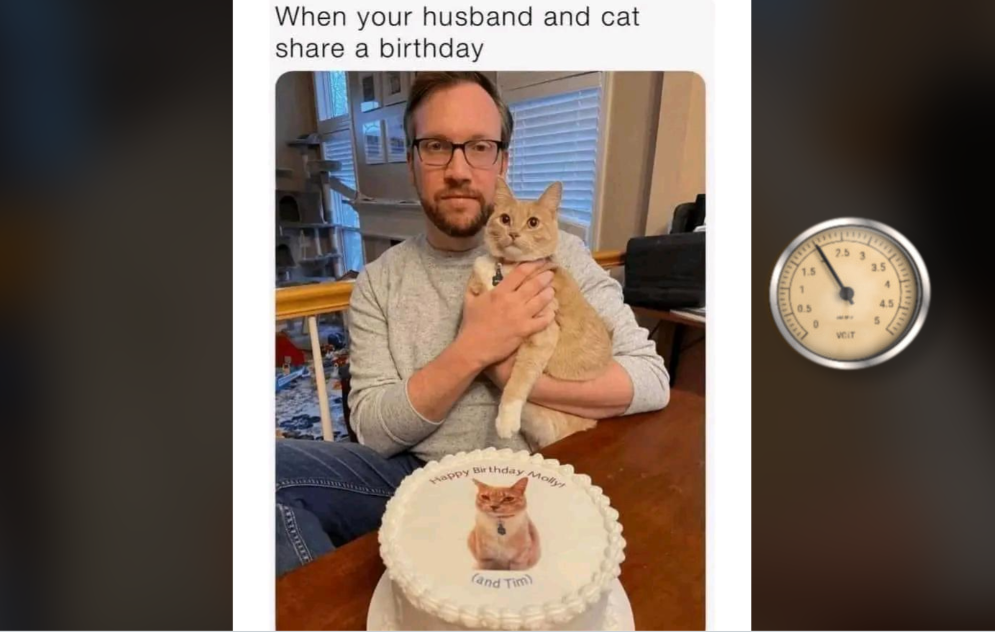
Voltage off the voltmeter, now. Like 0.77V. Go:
2V
